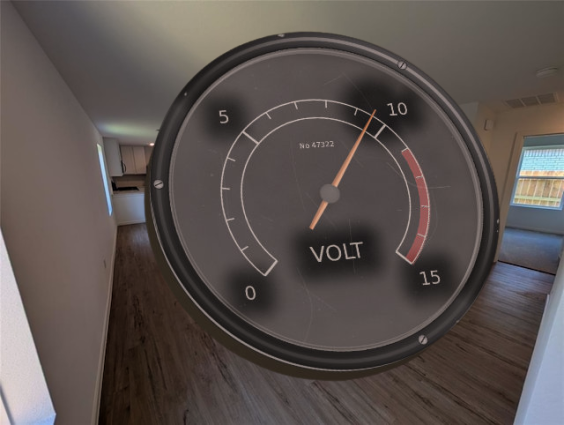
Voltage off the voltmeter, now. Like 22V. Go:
9.5V
